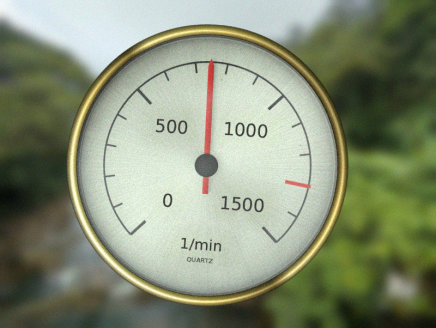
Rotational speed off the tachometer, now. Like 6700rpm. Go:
750rpm
